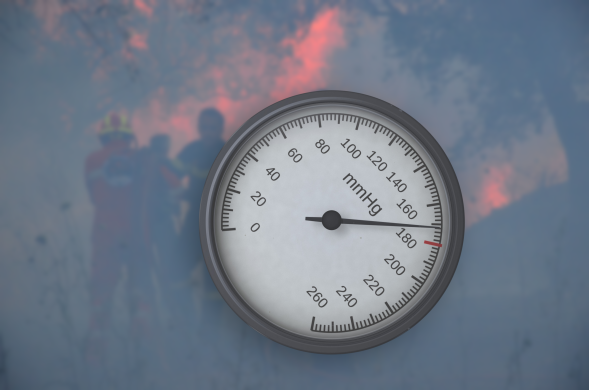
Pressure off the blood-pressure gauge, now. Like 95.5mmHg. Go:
172mmHg
